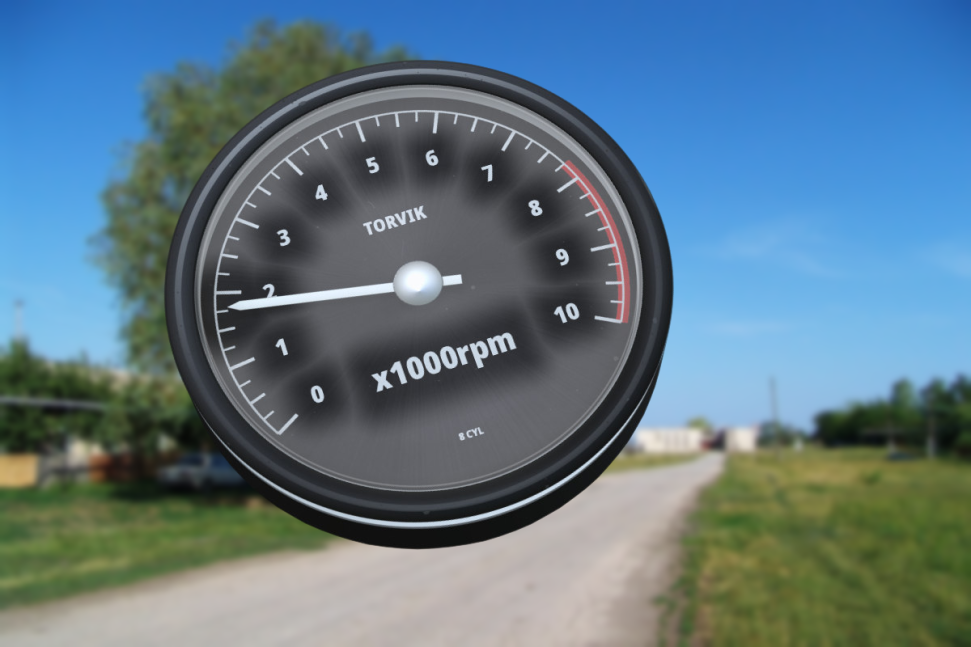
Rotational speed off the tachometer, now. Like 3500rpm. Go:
1750rpm
